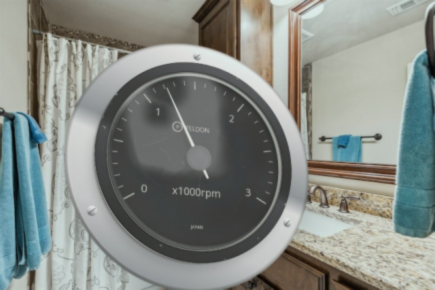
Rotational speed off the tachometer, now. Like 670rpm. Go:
1200rpm
